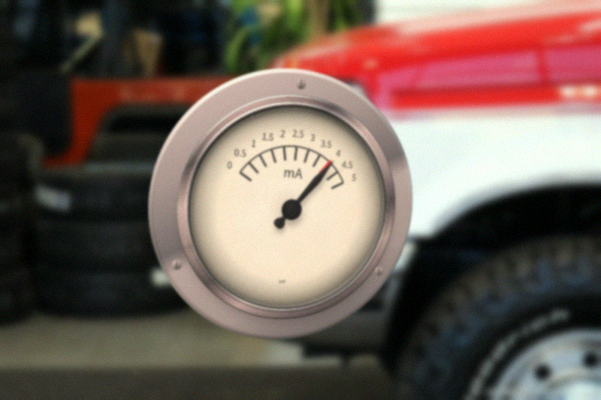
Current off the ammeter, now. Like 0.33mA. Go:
4mA
